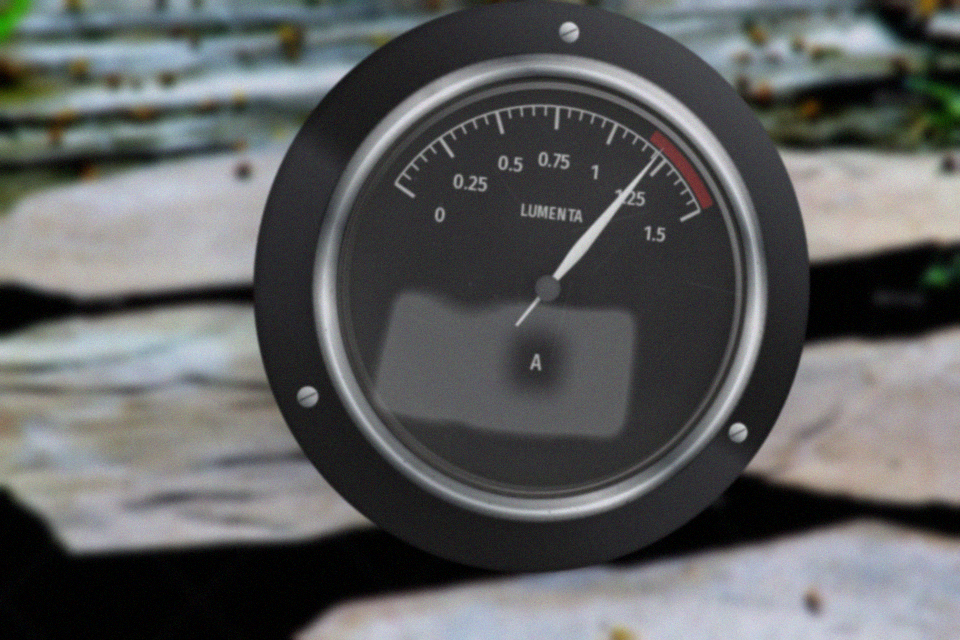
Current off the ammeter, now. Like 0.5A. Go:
1.2A
